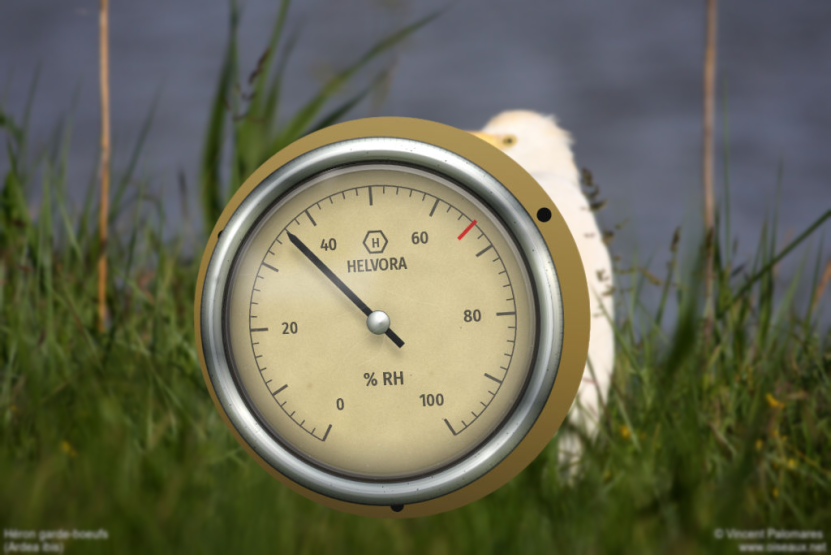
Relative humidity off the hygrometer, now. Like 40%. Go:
36%
